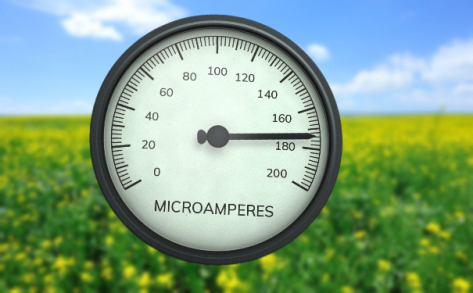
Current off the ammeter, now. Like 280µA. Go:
174µA
